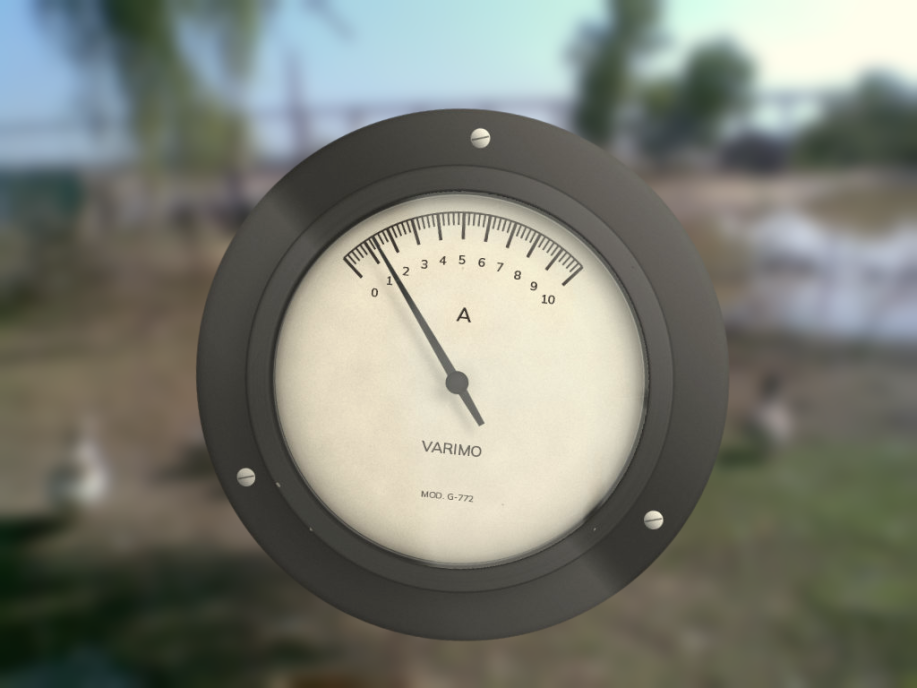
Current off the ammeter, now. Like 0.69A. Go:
1.4A
